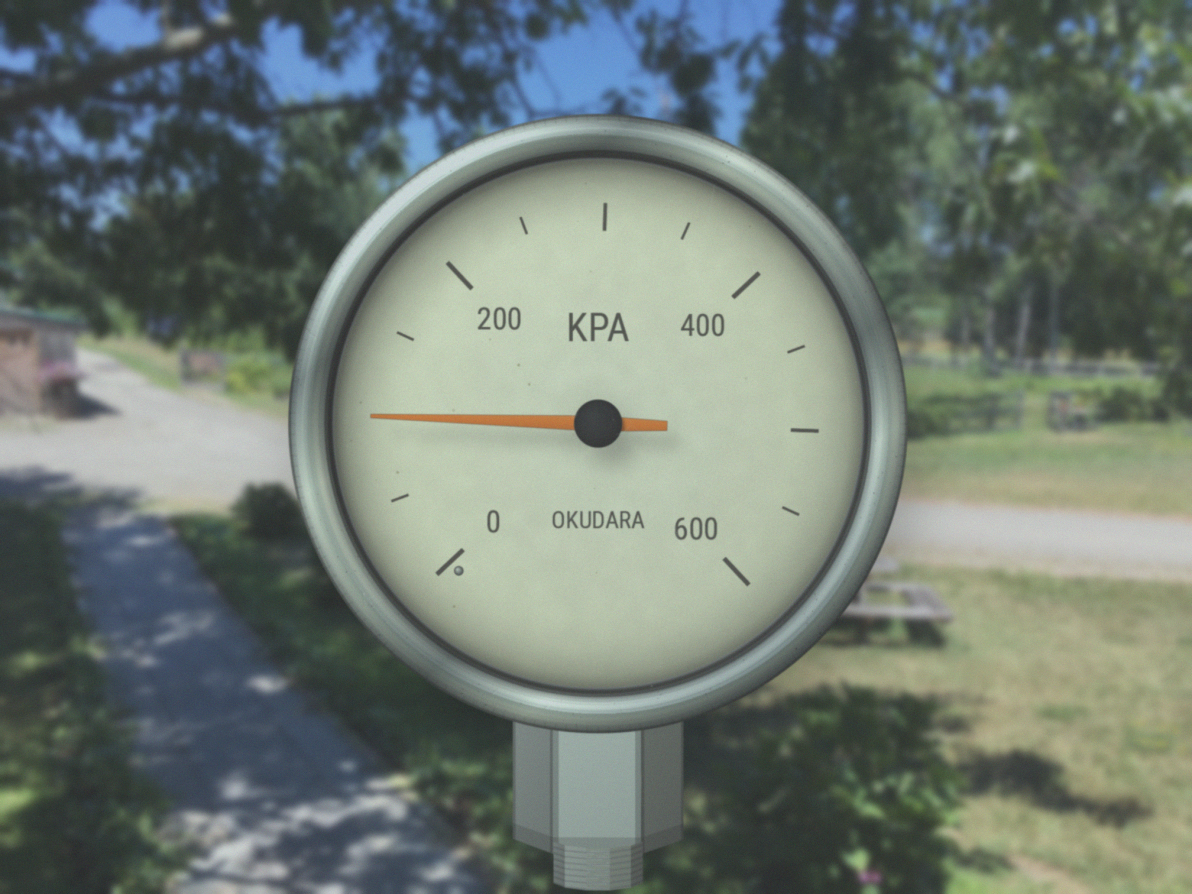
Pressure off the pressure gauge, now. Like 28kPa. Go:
100kPa
